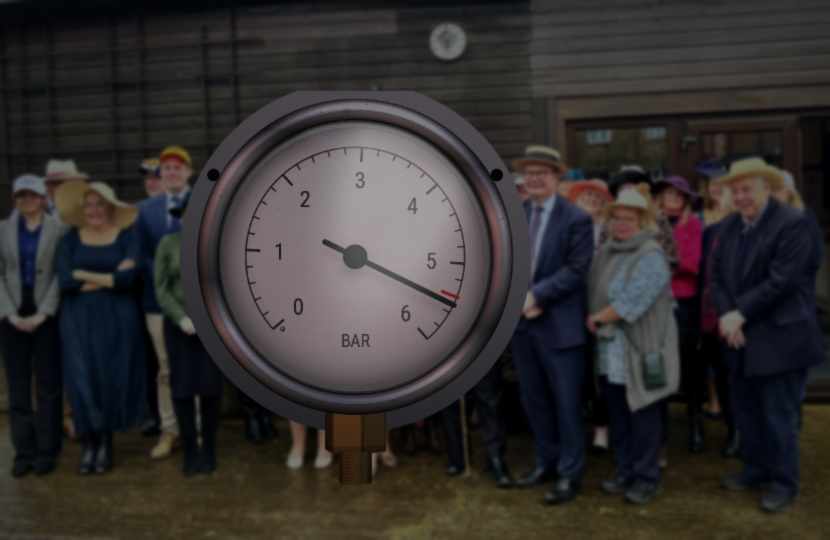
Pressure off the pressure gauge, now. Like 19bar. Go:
5.5bar
